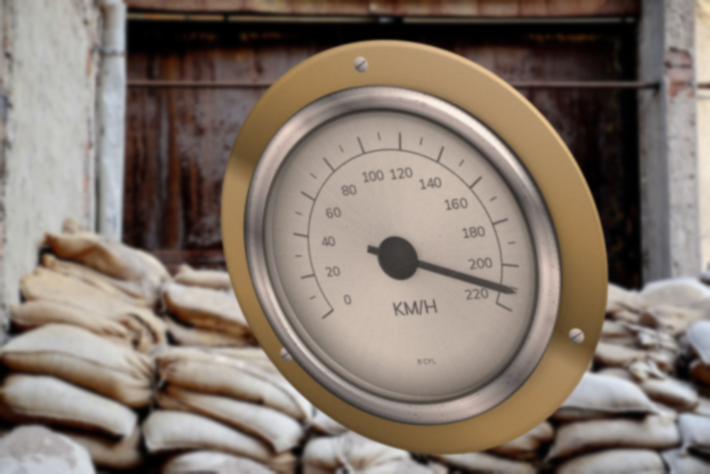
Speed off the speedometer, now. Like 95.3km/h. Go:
210km/h
